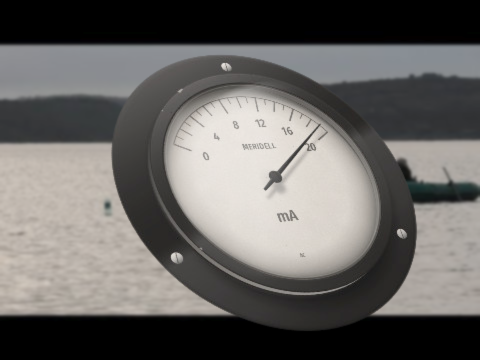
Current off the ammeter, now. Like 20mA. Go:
19mA
